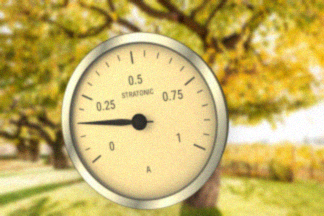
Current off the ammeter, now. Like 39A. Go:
0.15A
